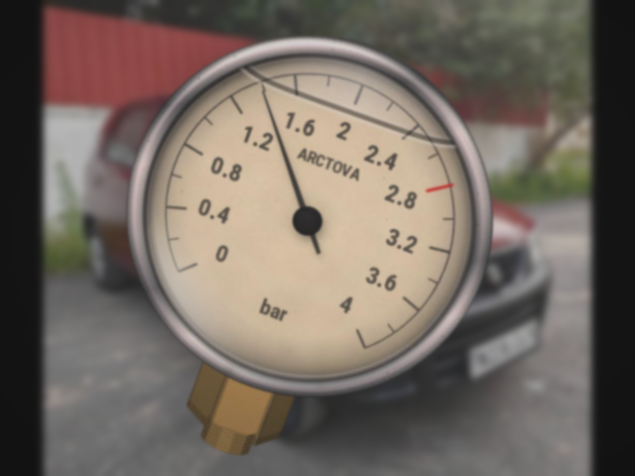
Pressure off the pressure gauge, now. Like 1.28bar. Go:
1.4bar
